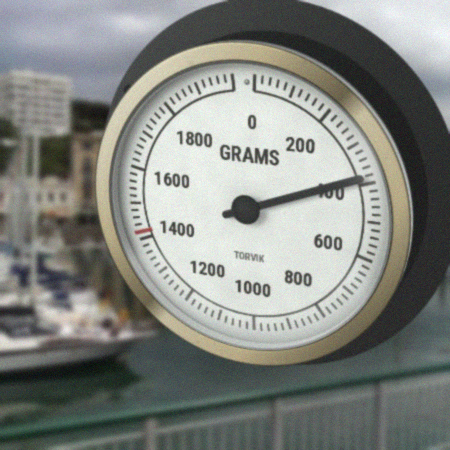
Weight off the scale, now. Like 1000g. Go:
380g
